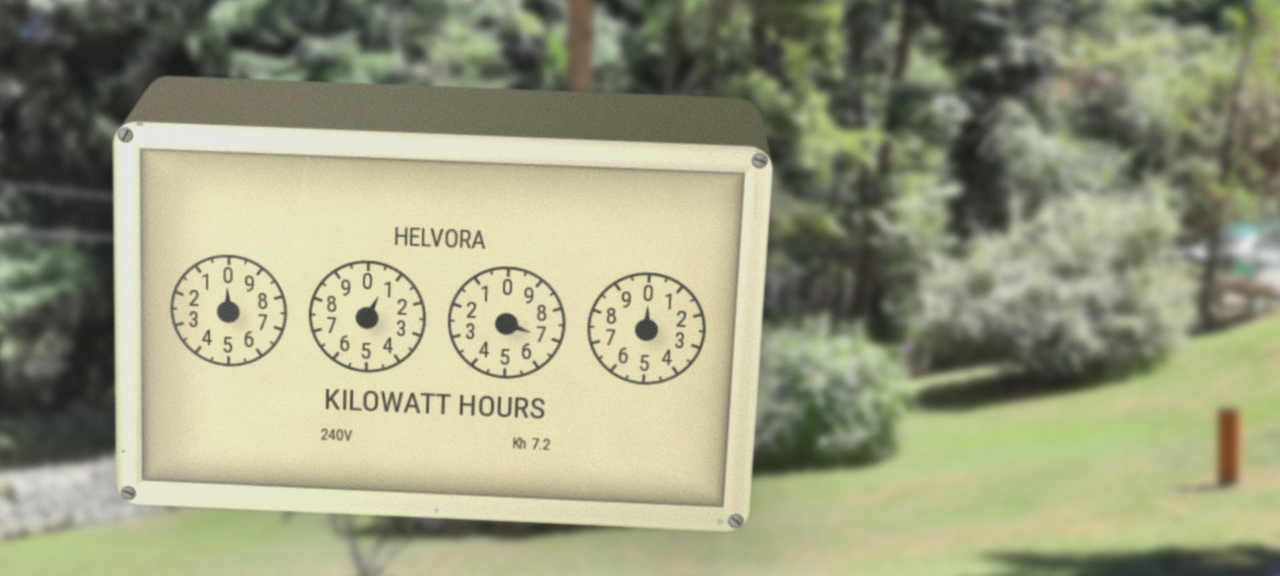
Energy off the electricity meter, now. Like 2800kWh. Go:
70kWh
